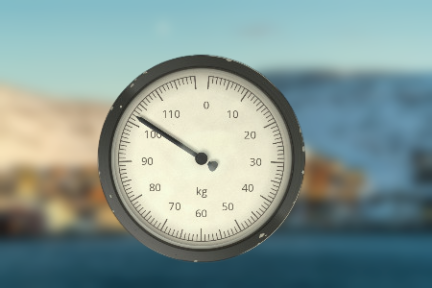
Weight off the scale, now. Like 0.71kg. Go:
102kg
